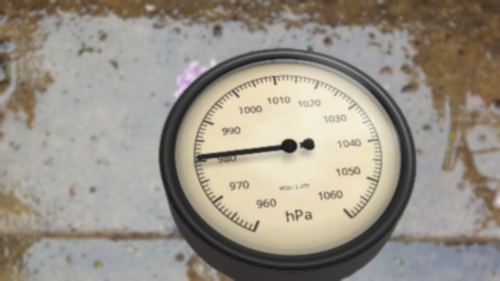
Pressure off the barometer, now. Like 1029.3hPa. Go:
980hPa
